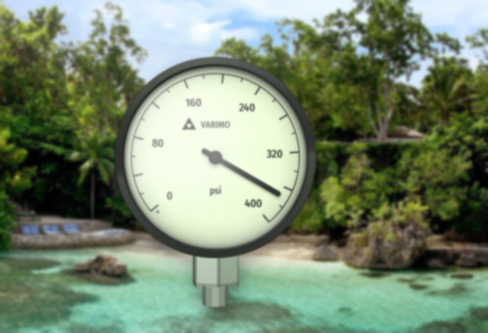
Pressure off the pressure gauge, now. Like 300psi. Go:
370psi
